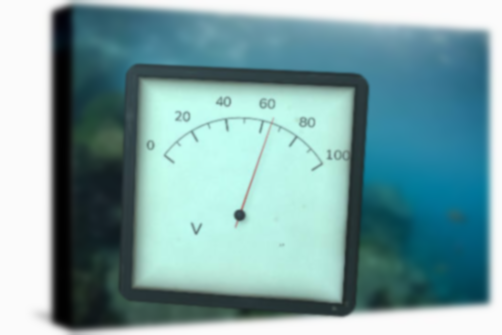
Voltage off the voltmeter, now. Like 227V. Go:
65V
